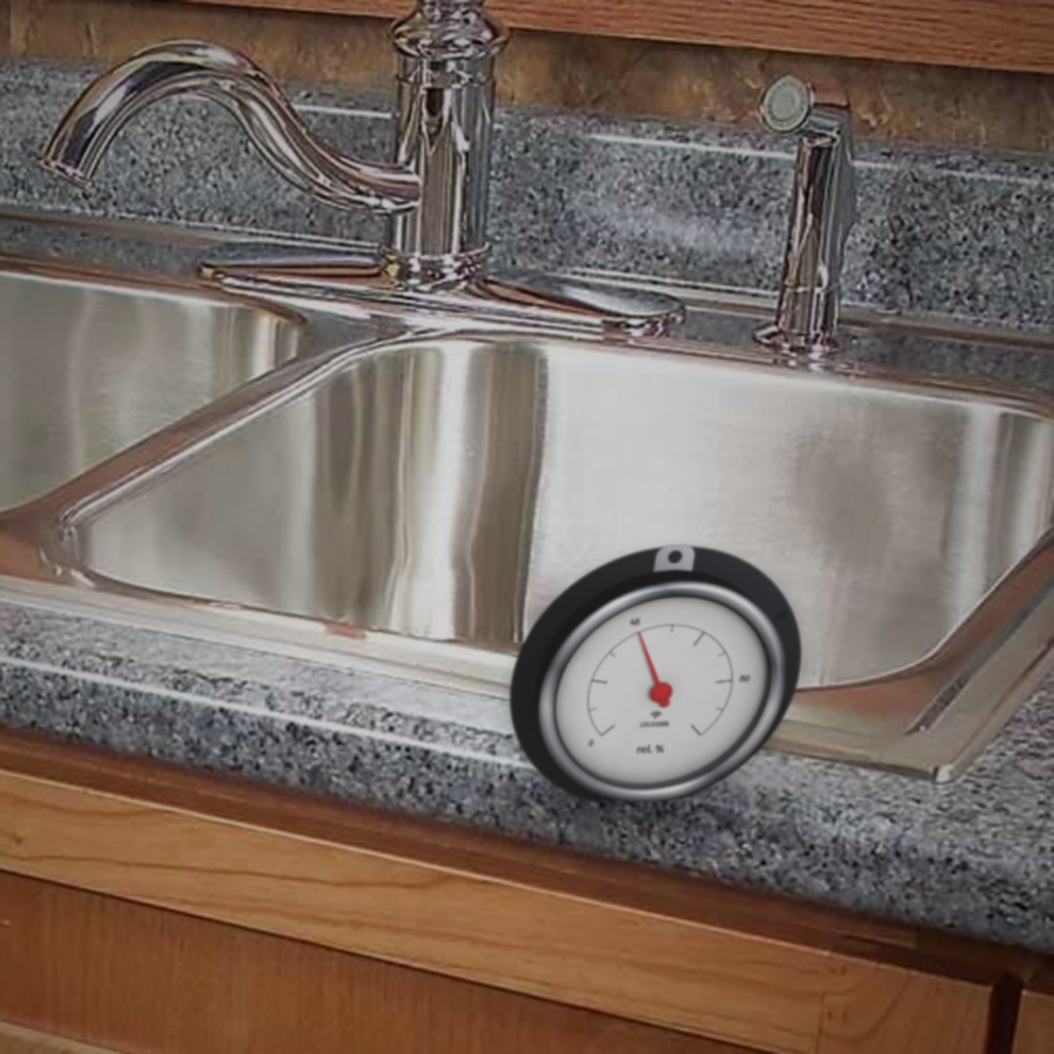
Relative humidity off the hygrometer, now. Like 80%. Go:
40%
